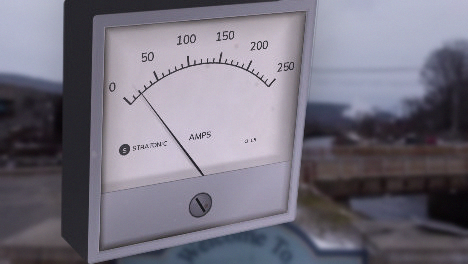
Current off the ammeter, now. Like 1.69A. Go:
20A
